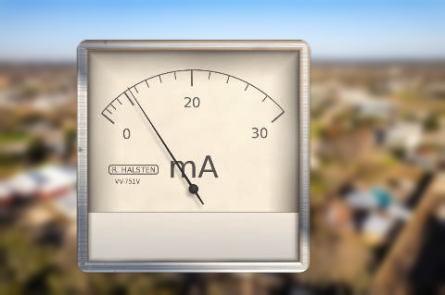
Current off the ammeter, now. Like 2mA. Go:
11mA
